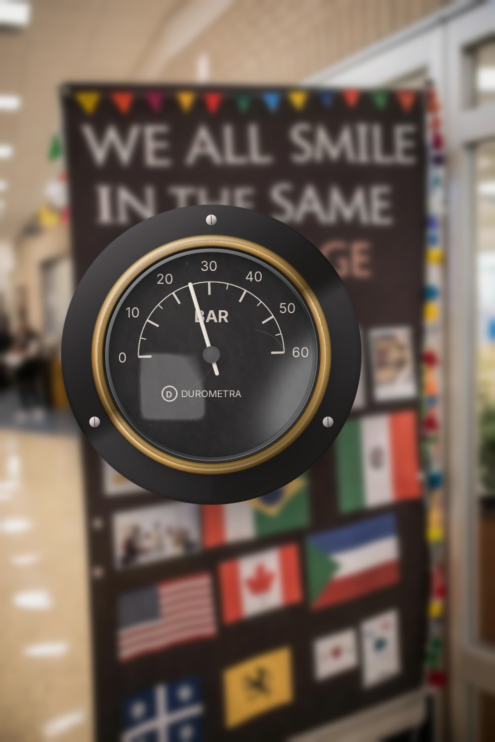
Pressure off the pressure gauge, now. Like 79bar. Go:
25bar
